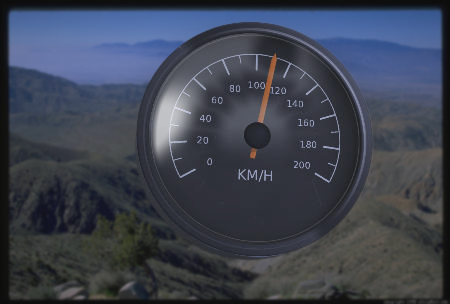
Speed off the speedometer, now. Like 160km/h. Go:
110km/h
